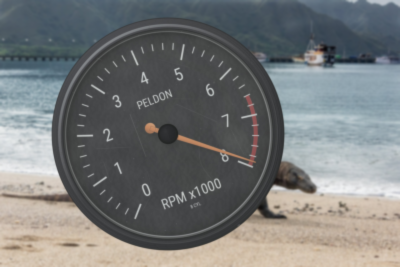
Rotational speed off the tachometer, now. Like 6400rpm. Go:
7900rpm
